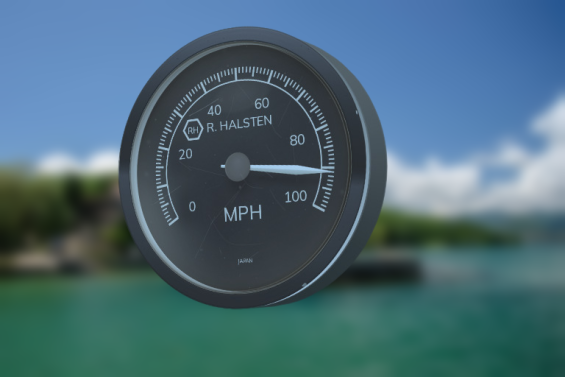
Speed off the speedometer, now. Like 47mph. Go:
91mph
